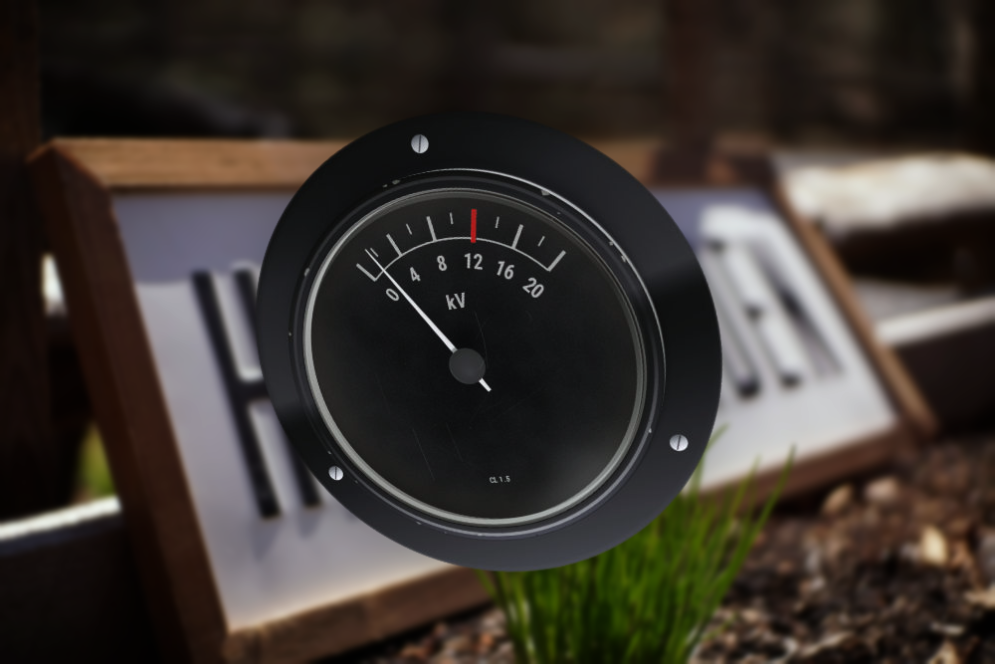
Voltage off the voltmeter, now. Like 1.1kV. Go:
2kV
